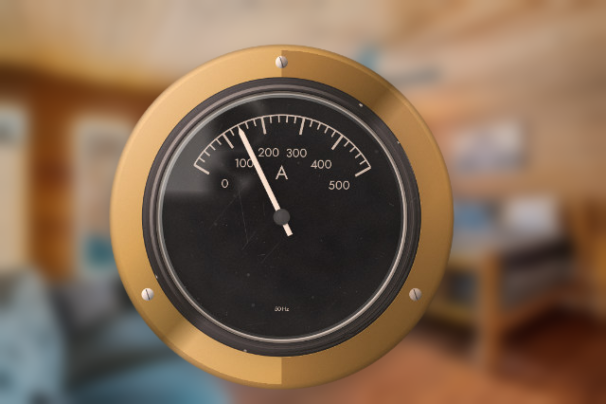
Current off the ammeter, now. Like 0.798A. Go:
140A
